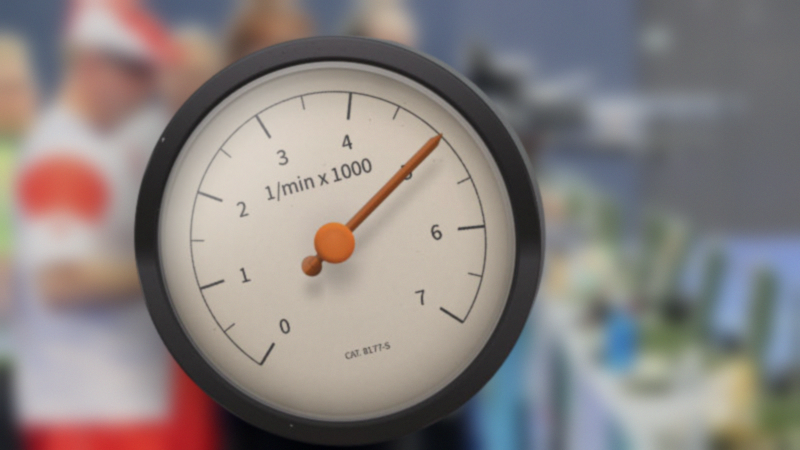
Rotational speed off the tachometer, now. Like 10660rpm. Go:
5000rpm
